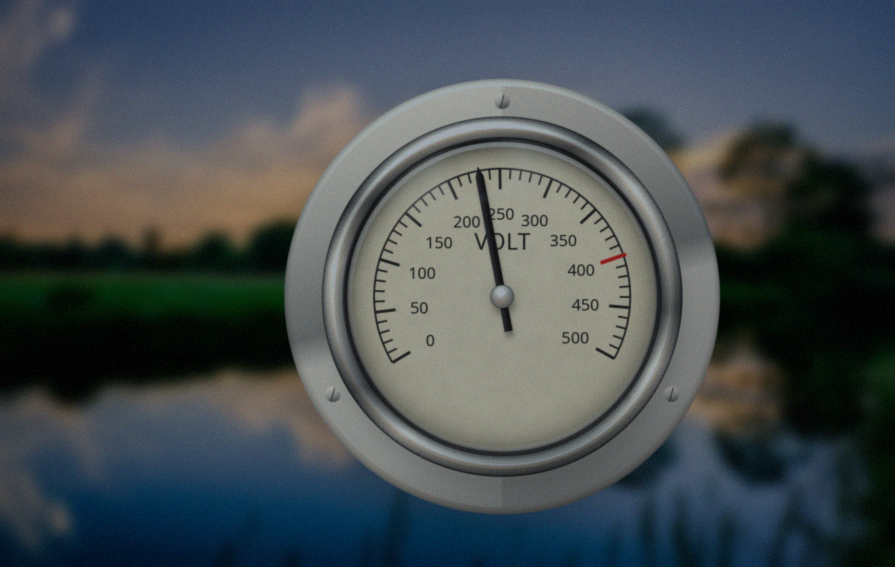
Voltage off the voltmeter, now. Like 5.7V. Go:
230V
